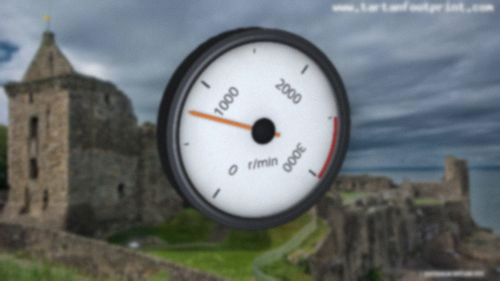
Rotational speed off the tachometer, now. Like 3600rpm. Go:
750rpm
